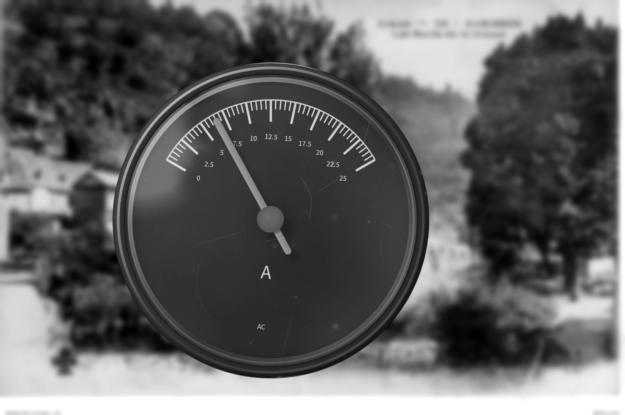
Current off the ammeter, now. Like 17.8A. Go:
6.5A
